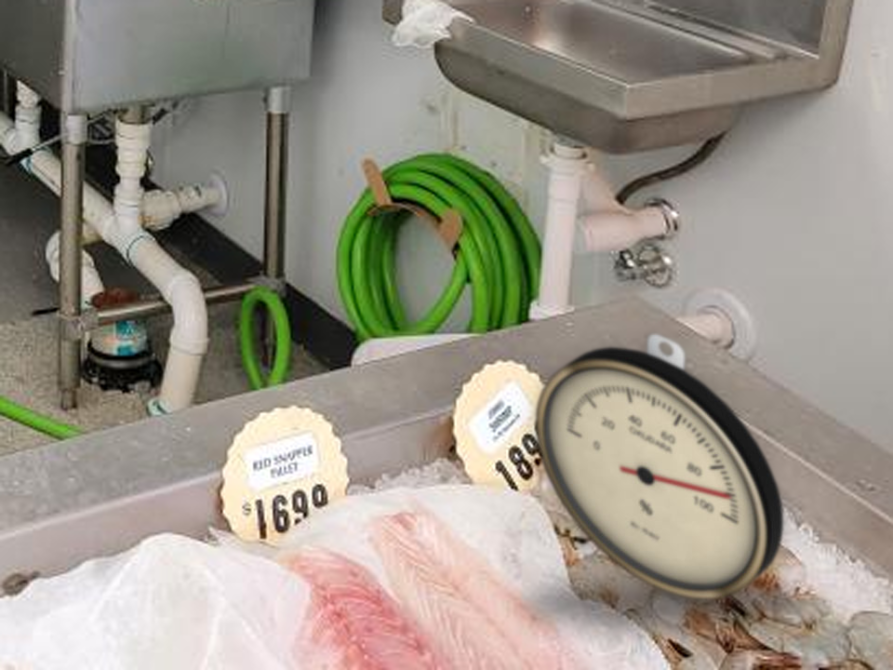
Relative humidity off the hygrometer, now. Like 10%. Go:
90%
